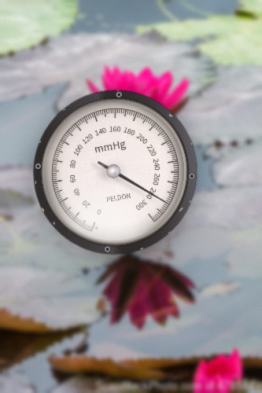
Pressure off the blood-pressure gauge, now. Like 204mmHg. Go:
280mmHg
